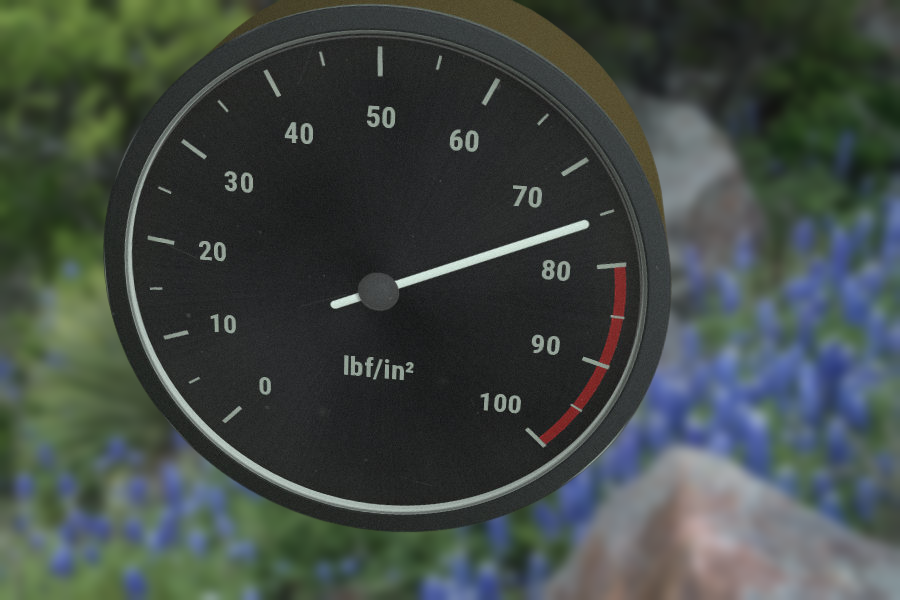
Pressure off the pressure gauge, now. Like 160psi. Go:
75psi
